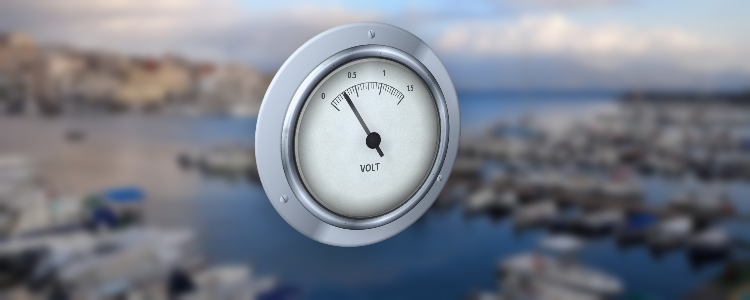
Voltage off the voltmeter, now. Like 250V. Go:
0.25V
